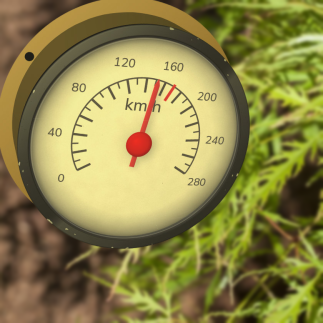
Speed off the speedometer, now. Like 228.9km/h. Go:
150km/h
